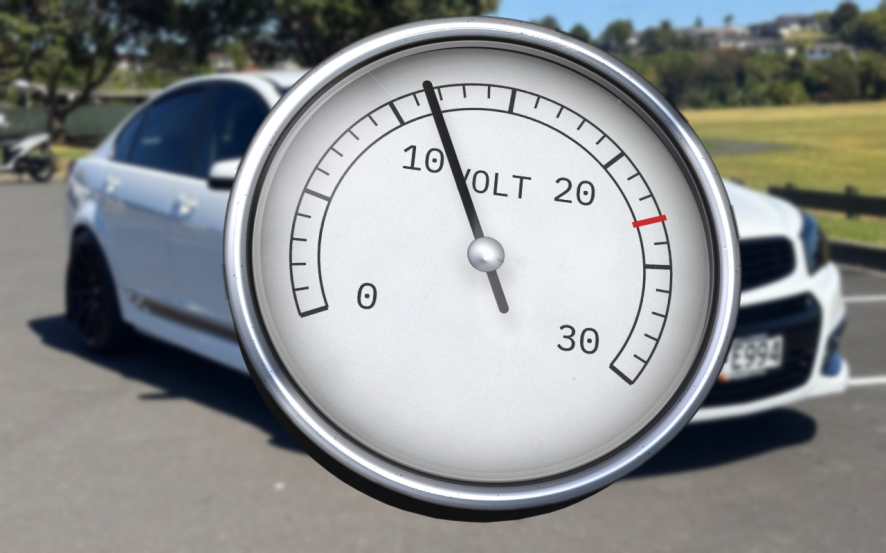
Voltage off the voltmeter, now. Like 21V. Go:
11.5V
